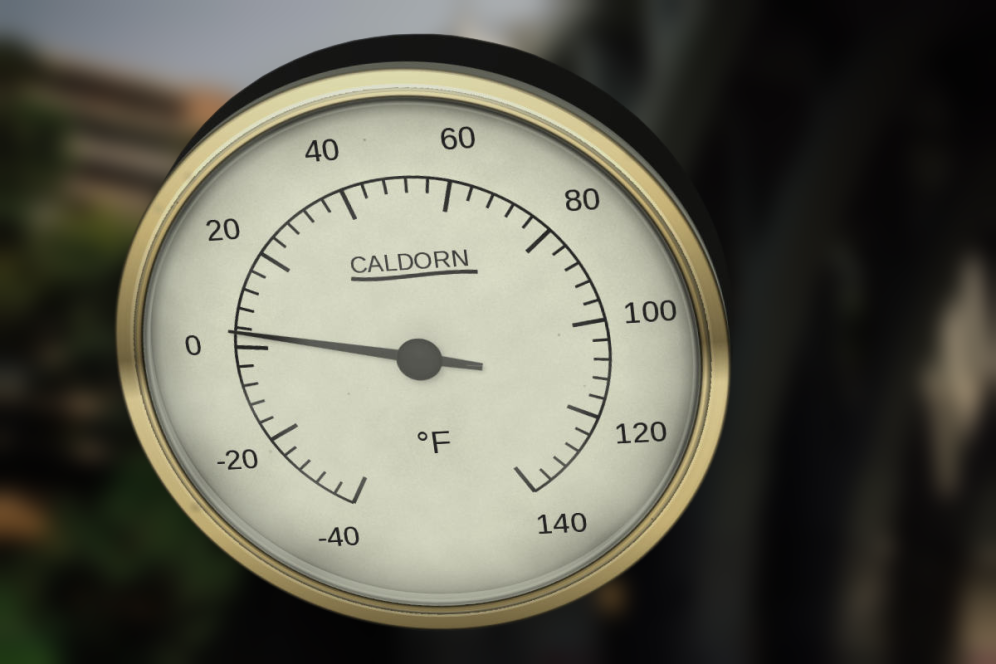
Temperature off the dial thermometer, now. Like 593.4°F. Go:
4°F
